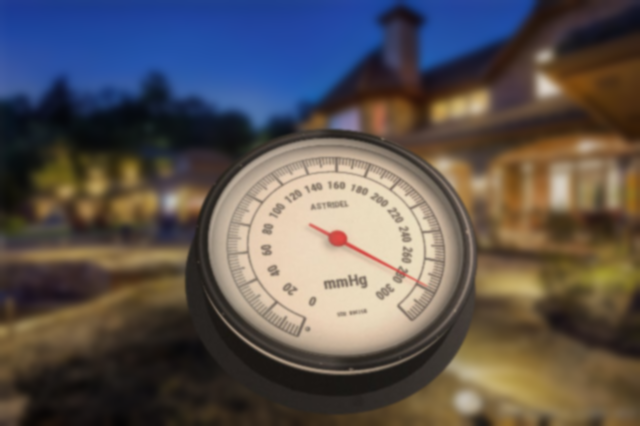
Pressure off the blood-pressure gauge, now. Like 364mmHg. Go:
280mmHg
